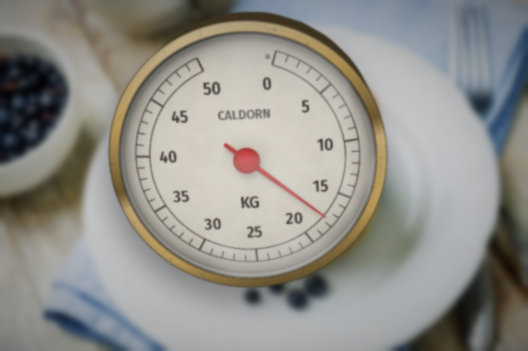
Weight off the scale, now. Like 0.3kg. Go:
17.5kg
